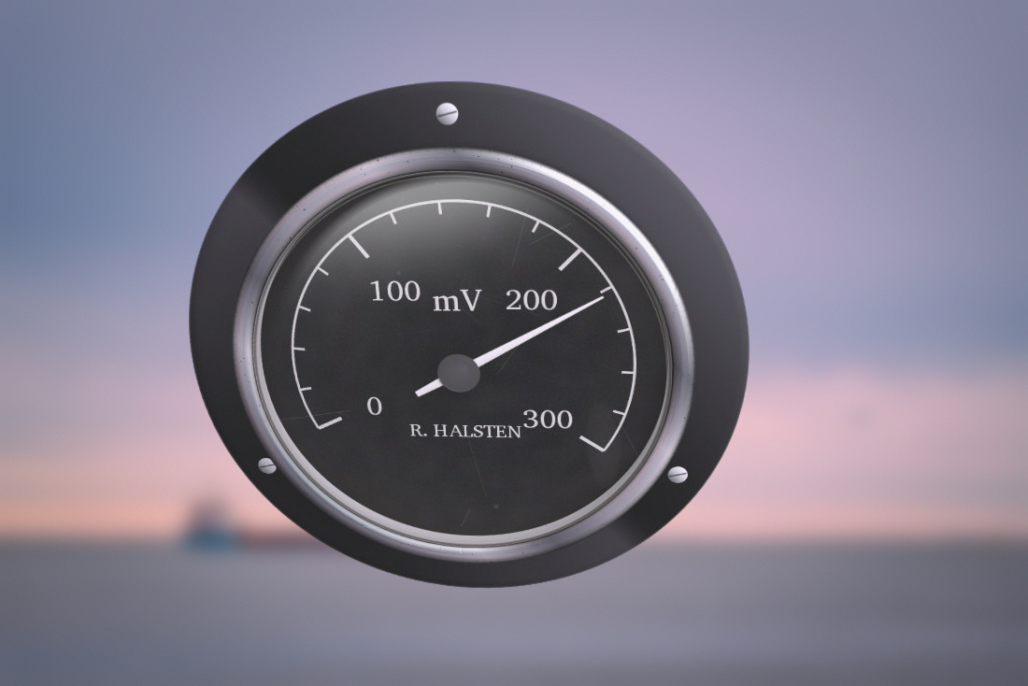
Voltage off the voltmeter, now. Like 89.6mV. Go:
220mV
